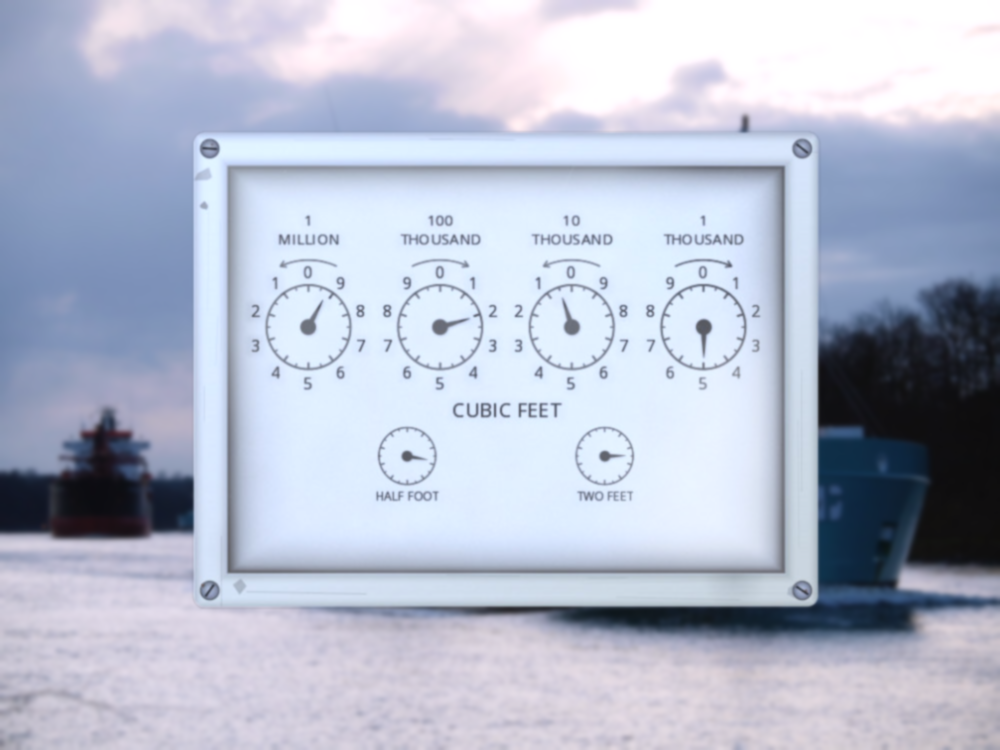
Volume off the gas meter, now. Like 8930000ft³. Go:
920500ft³
